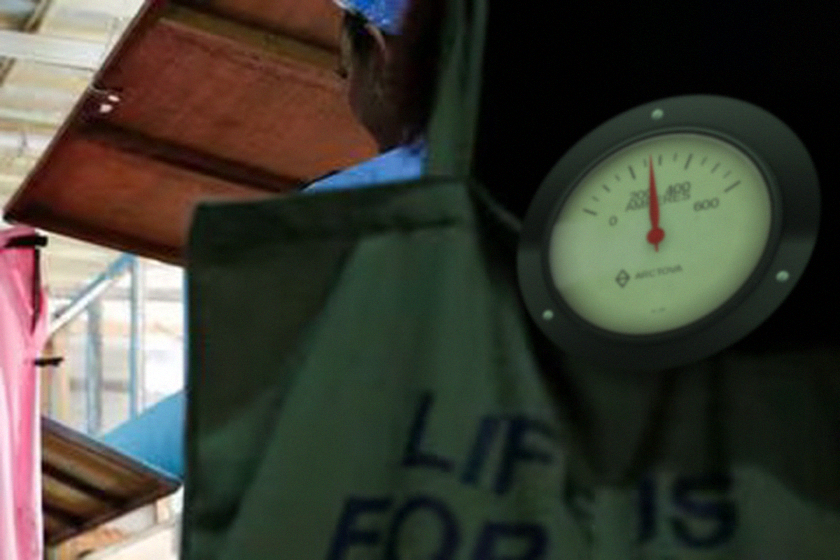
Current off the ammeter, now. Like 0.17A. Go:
275A
